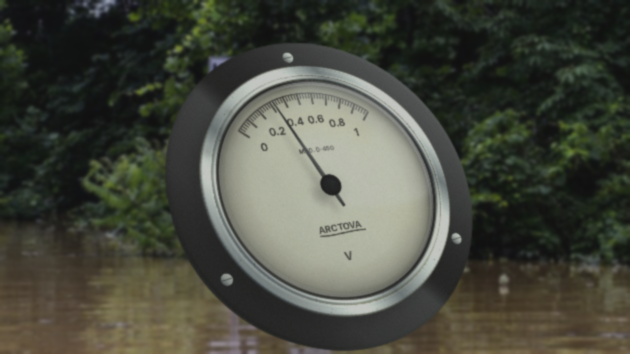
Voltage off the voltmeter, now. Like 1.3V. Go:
0.3V
